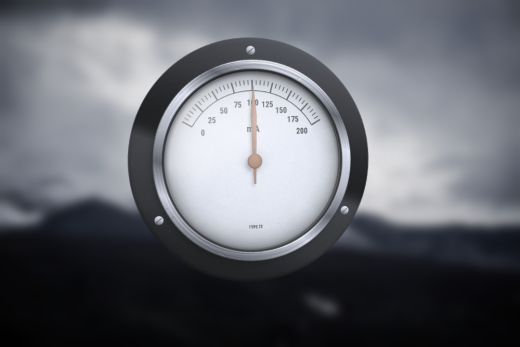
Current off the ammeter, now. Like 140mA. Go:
100mA
